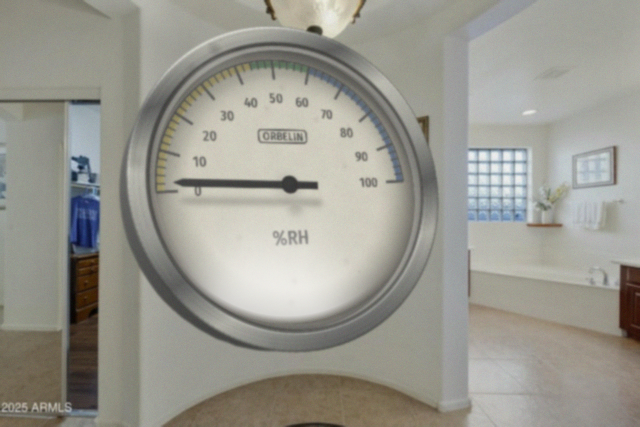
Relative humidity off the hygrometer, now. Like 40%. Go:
2%
